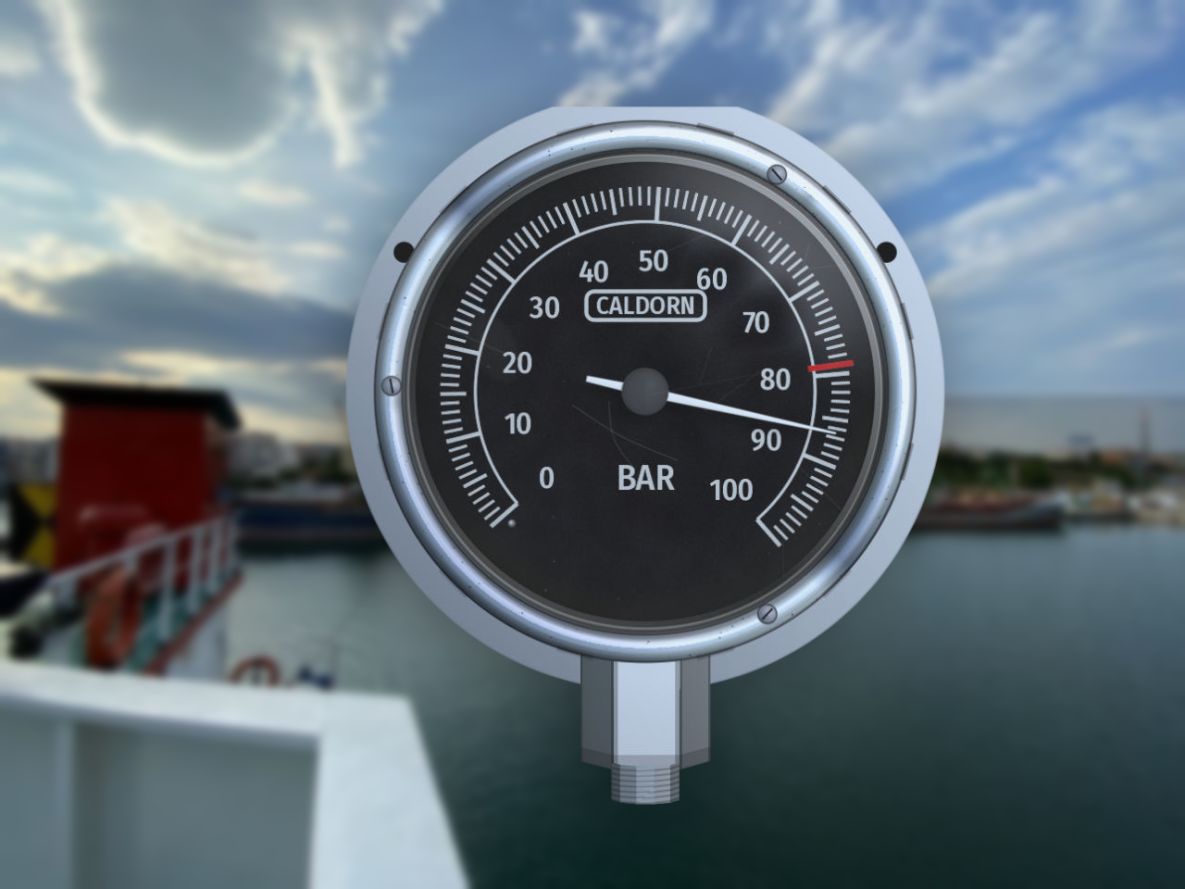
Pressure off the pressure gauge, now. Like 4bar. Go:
86.5bar
